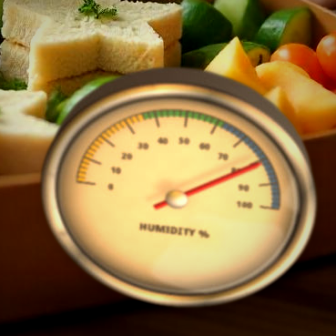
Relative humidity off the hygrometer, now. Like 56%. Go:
80%
